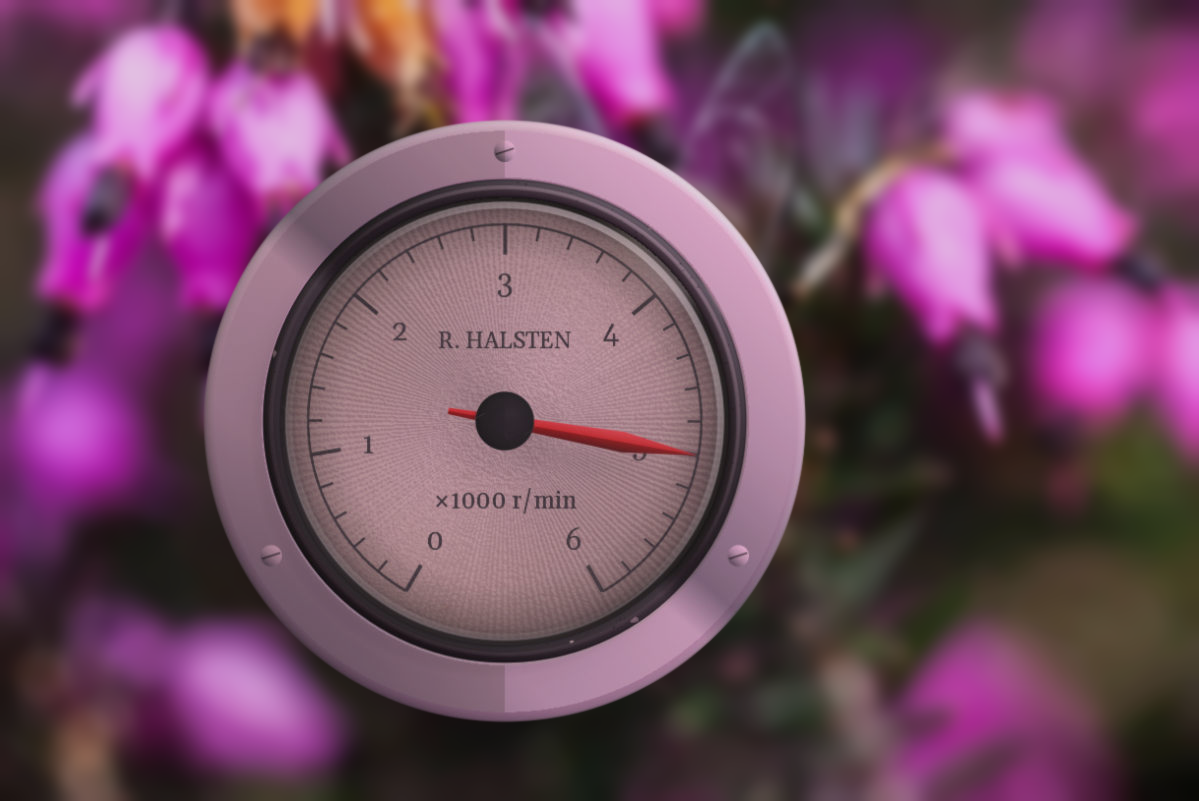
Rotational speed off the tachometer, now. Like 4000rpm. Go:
5000rpm
